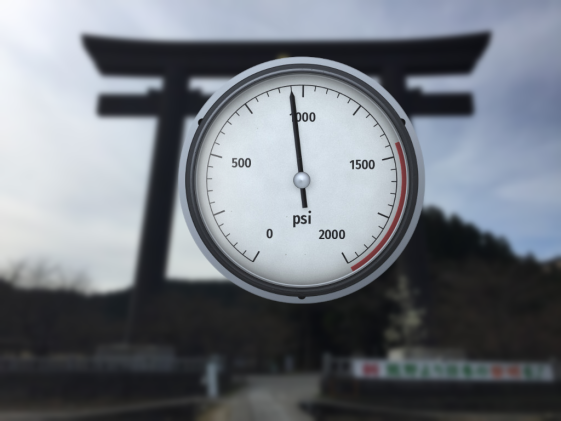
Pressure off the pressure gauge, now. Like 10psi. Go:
950psi
